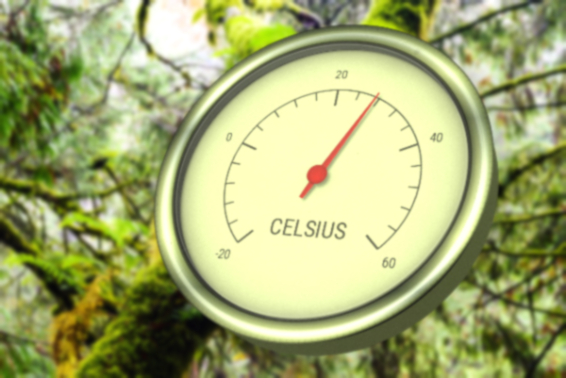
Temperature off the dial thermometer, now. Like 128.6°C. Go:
28°C
